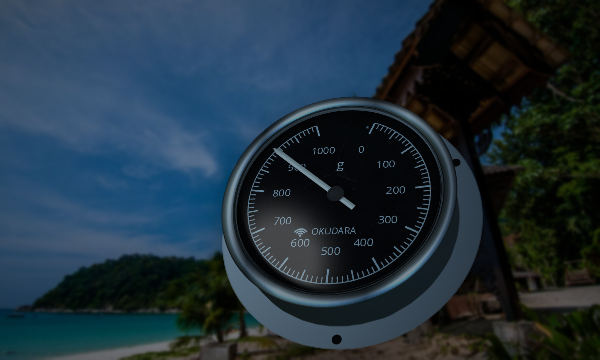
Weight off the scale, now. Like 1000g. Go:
900g
